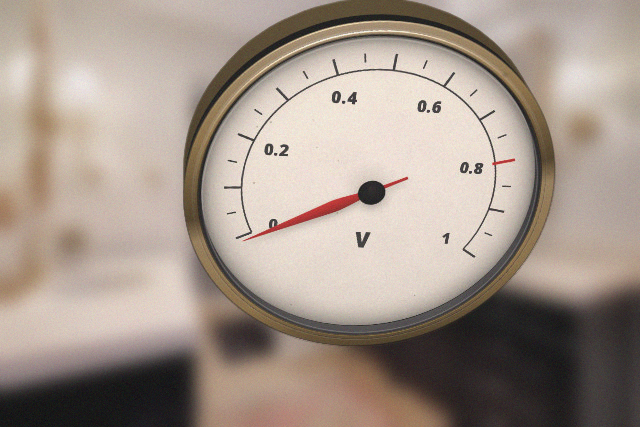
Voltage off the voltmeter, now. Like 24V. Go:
0V
